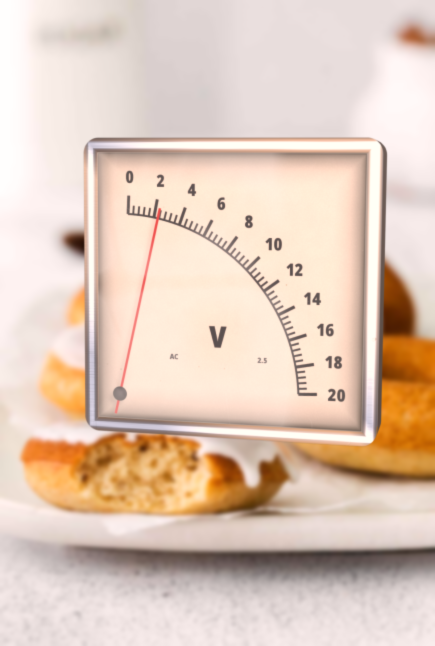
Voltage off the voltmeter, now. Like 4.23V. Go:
2.4V
